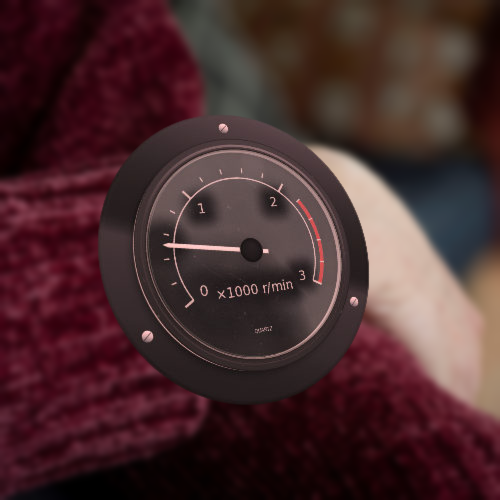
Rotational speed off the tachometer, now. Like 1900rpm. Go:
500rpm
